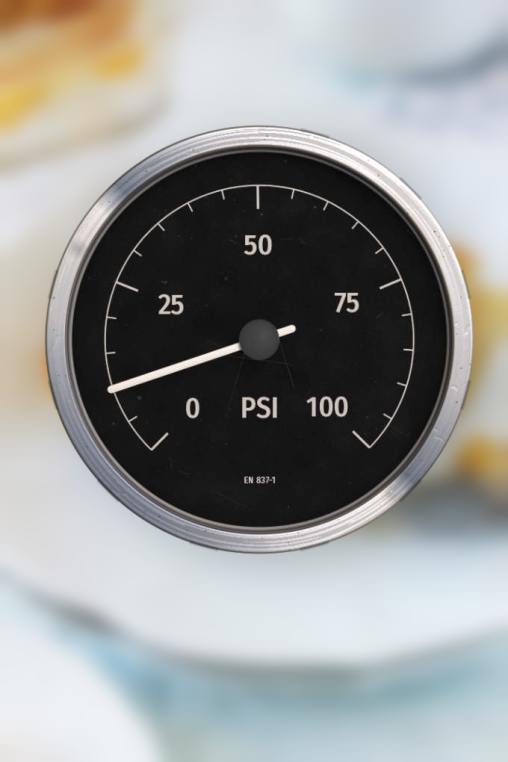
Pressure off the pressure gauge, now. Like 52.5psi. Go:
10psi
